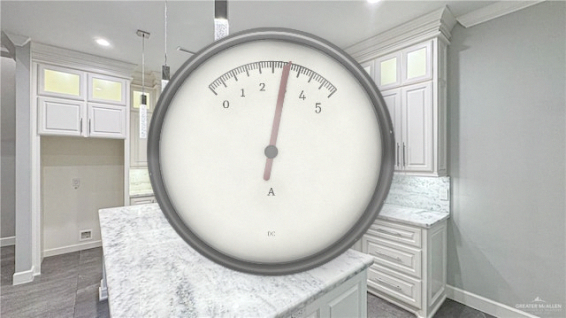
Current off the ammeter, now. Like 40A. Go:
3A
